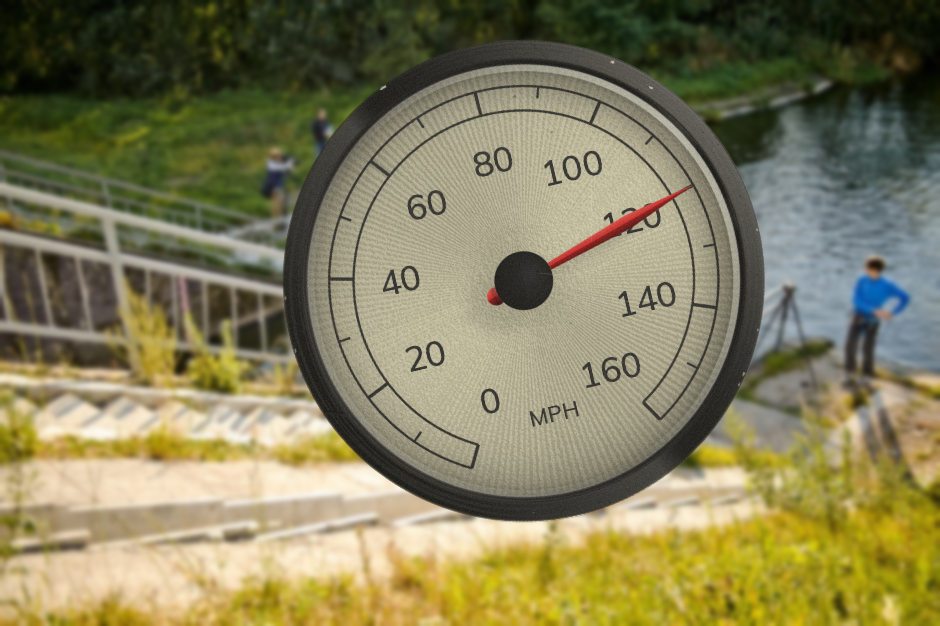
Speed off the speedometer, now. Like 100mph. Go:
120mph
